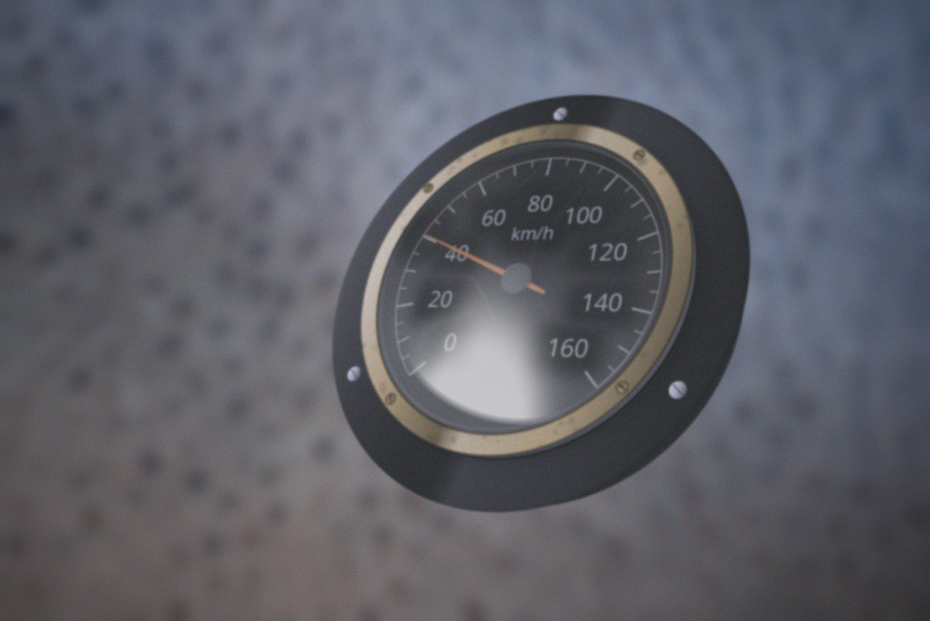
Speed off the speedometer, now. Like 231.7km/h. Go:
40km/h
